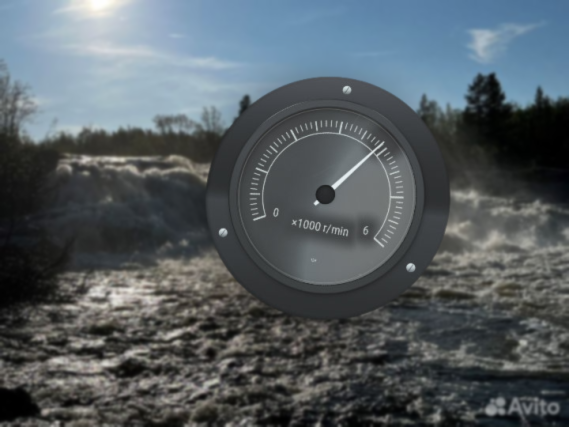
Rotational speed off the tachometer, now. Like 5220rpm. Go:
3900rpm
